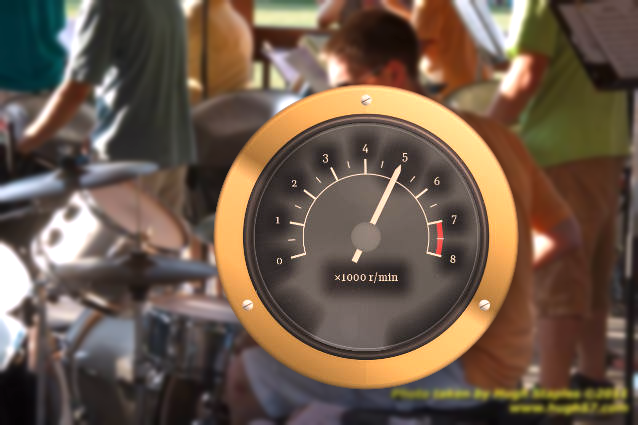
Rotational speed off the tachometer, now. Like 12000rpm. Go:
5000rpm
